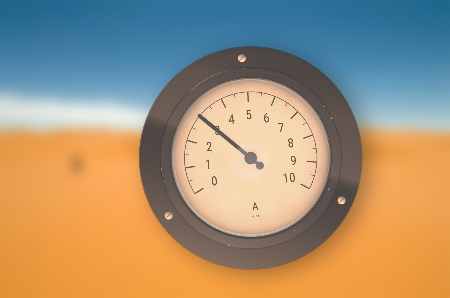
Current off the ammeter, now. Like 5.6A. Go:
3A
